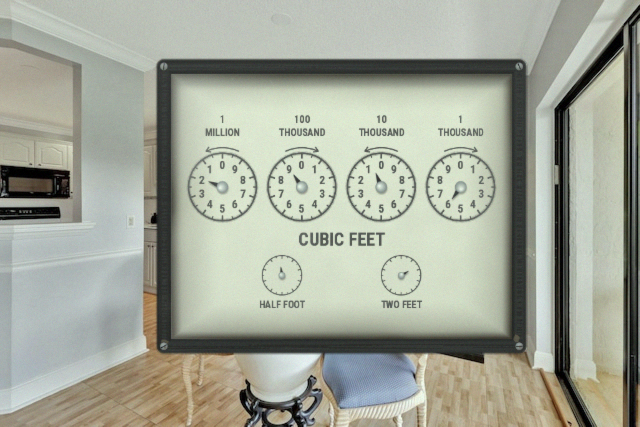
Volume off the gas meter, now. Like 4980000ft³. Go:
190600ft³
